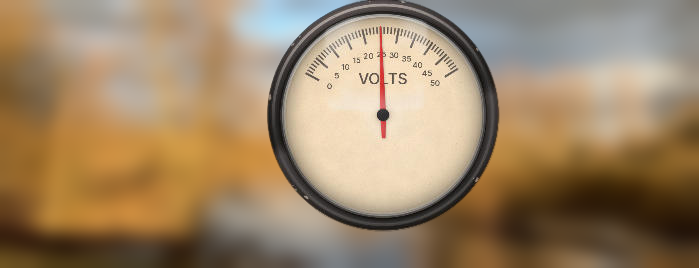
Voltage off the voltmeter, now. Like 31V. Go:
25V
